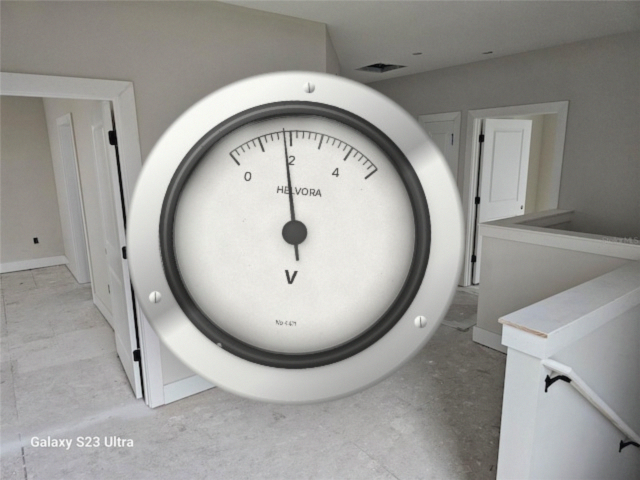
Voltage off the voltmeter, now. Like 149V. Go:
1.8V
